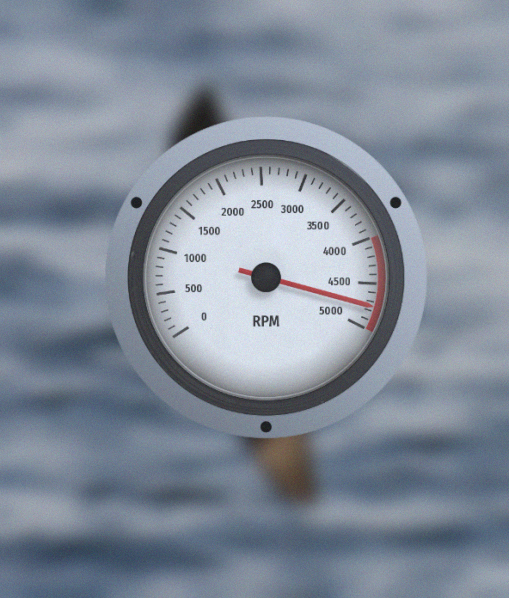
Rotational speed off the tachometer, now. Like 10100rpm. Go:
4750rpm
